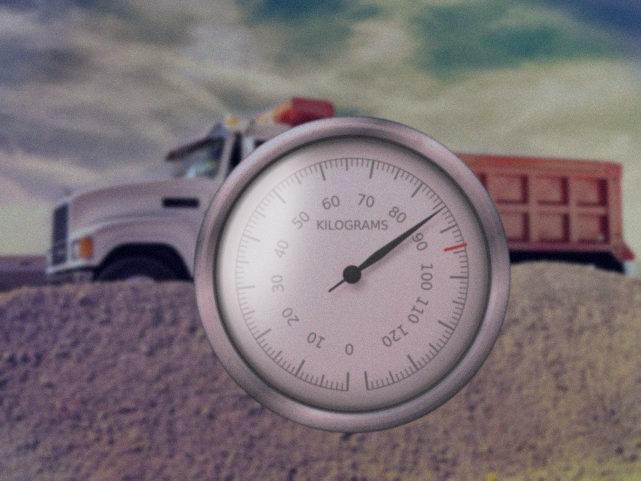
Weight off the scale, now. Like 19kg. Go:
86kg
